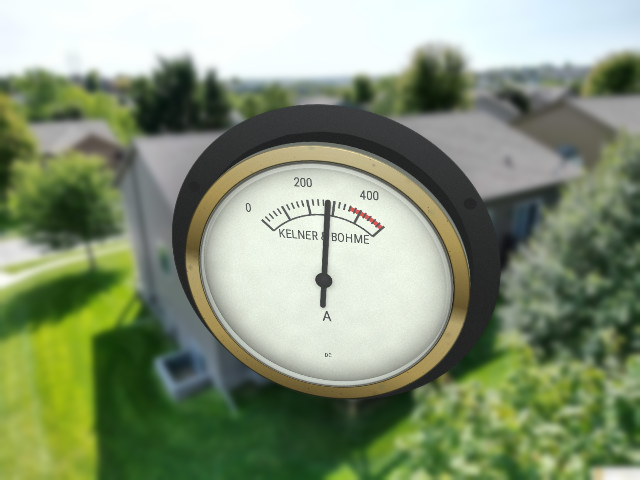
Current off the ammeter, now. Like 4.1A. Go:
280A
